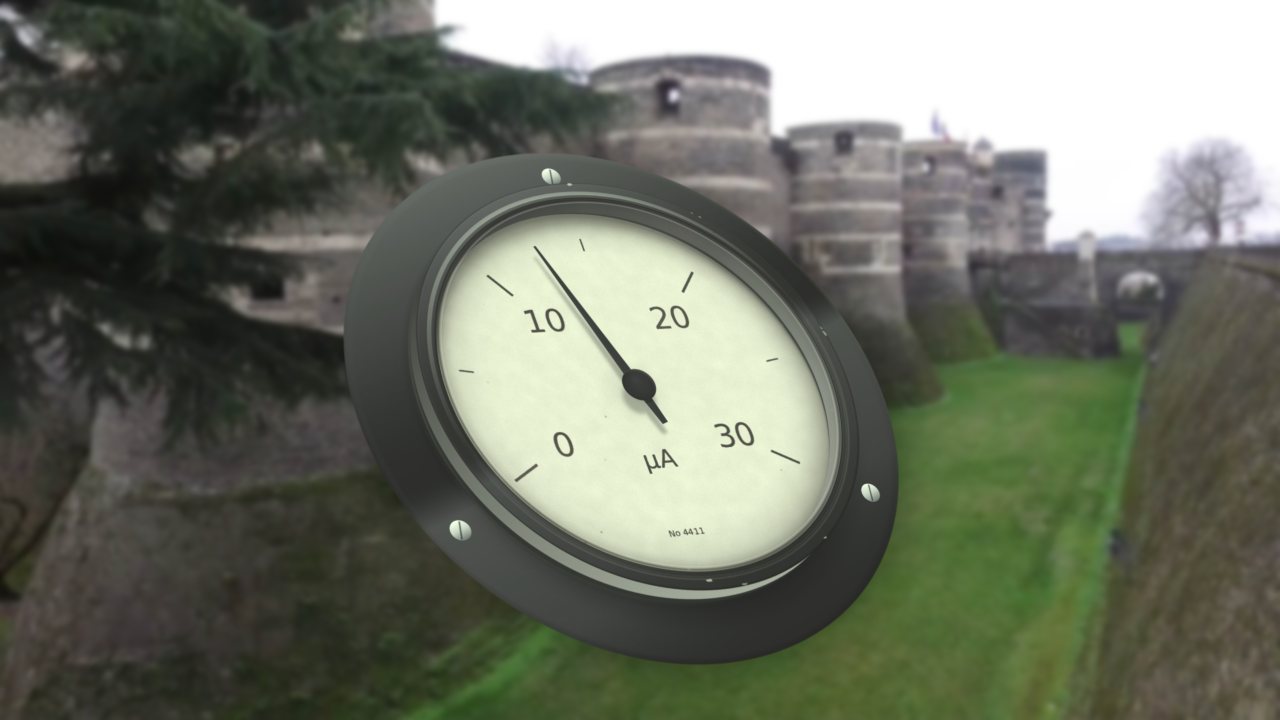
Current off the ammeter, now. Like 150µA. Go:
12.5µA
